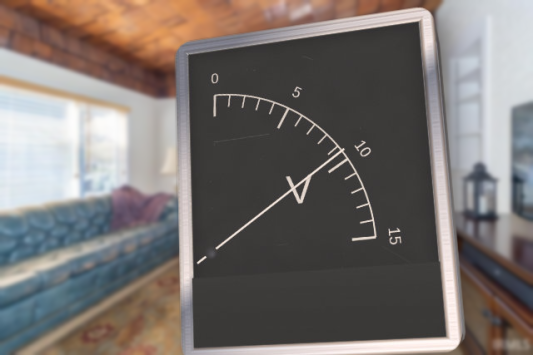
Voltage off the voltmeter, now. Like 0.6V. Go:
9.5V
